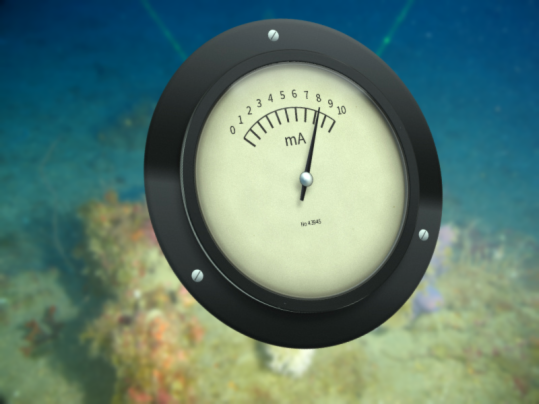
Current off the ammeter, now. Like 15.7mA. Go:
8mA
